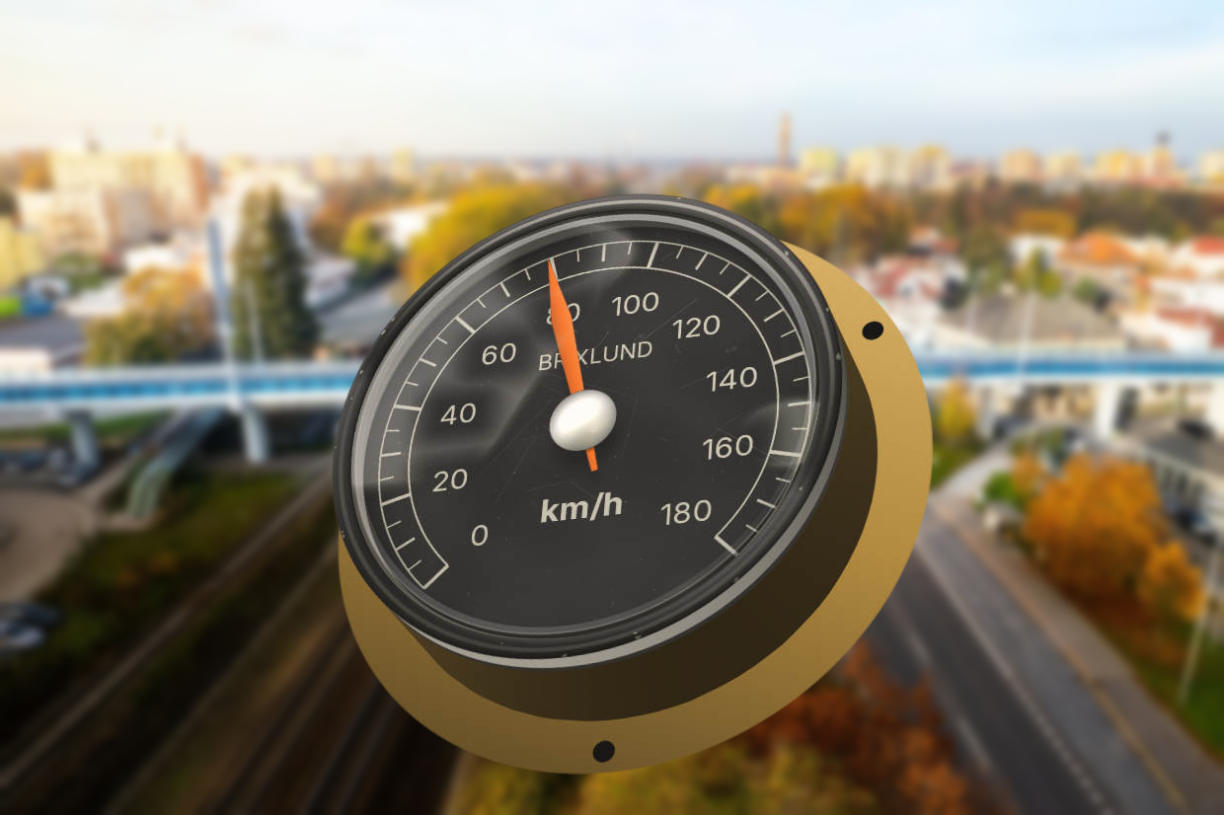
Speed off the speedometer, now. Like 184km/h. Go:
80km/h
